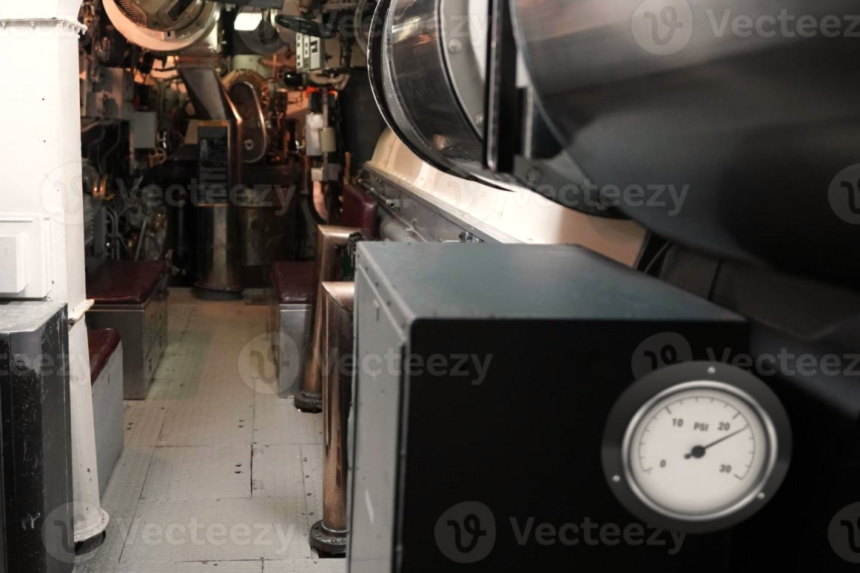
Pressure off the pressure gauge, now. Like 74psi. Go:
22psi
